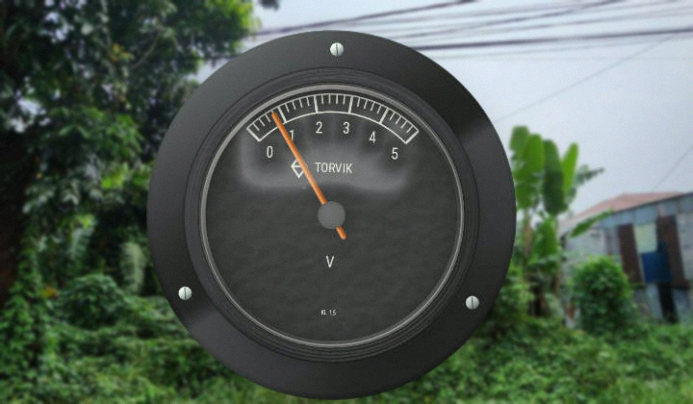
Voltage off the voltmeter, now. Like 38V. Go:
0.8V
